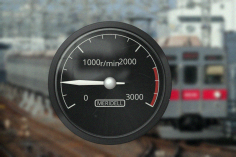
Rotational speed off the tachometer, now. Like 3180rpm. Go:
400rpm
